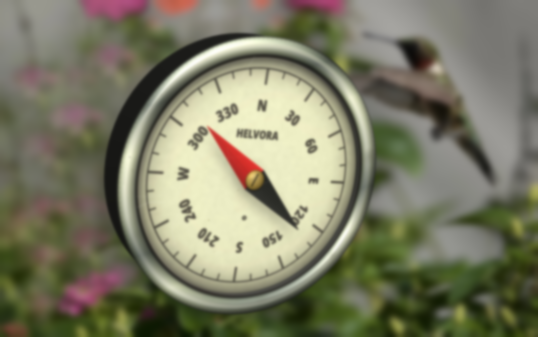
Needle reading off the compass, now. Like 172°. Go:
310°
